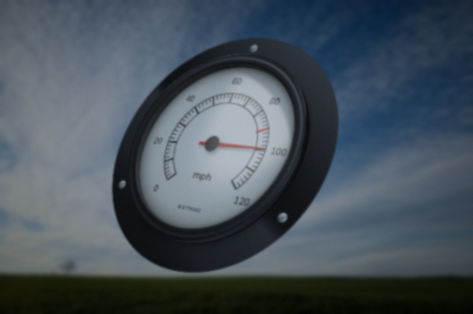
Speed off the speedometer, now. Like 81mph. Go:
100mph
